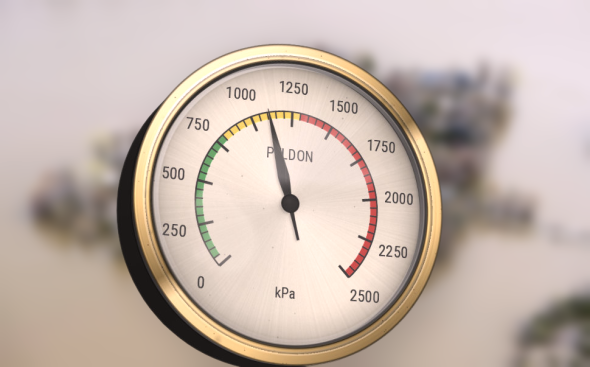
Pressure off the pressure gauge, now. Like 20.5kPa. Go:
1100kPa
